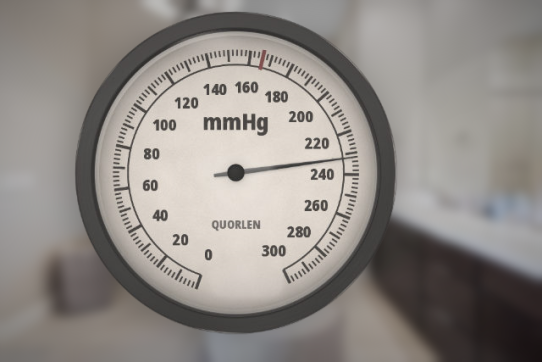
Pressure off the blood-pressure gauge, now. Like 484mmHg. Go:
232mmHg
